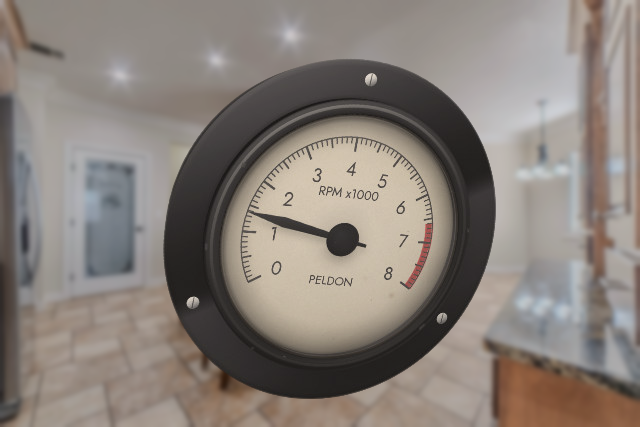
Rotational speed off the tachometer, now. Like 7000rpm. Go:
1400rpm
